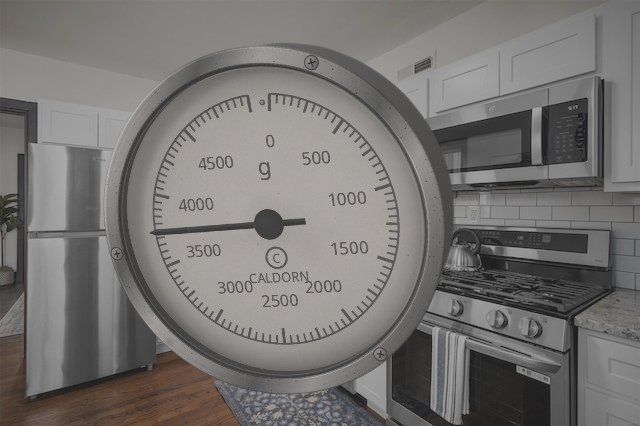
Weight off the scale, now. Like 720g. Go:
3750g
